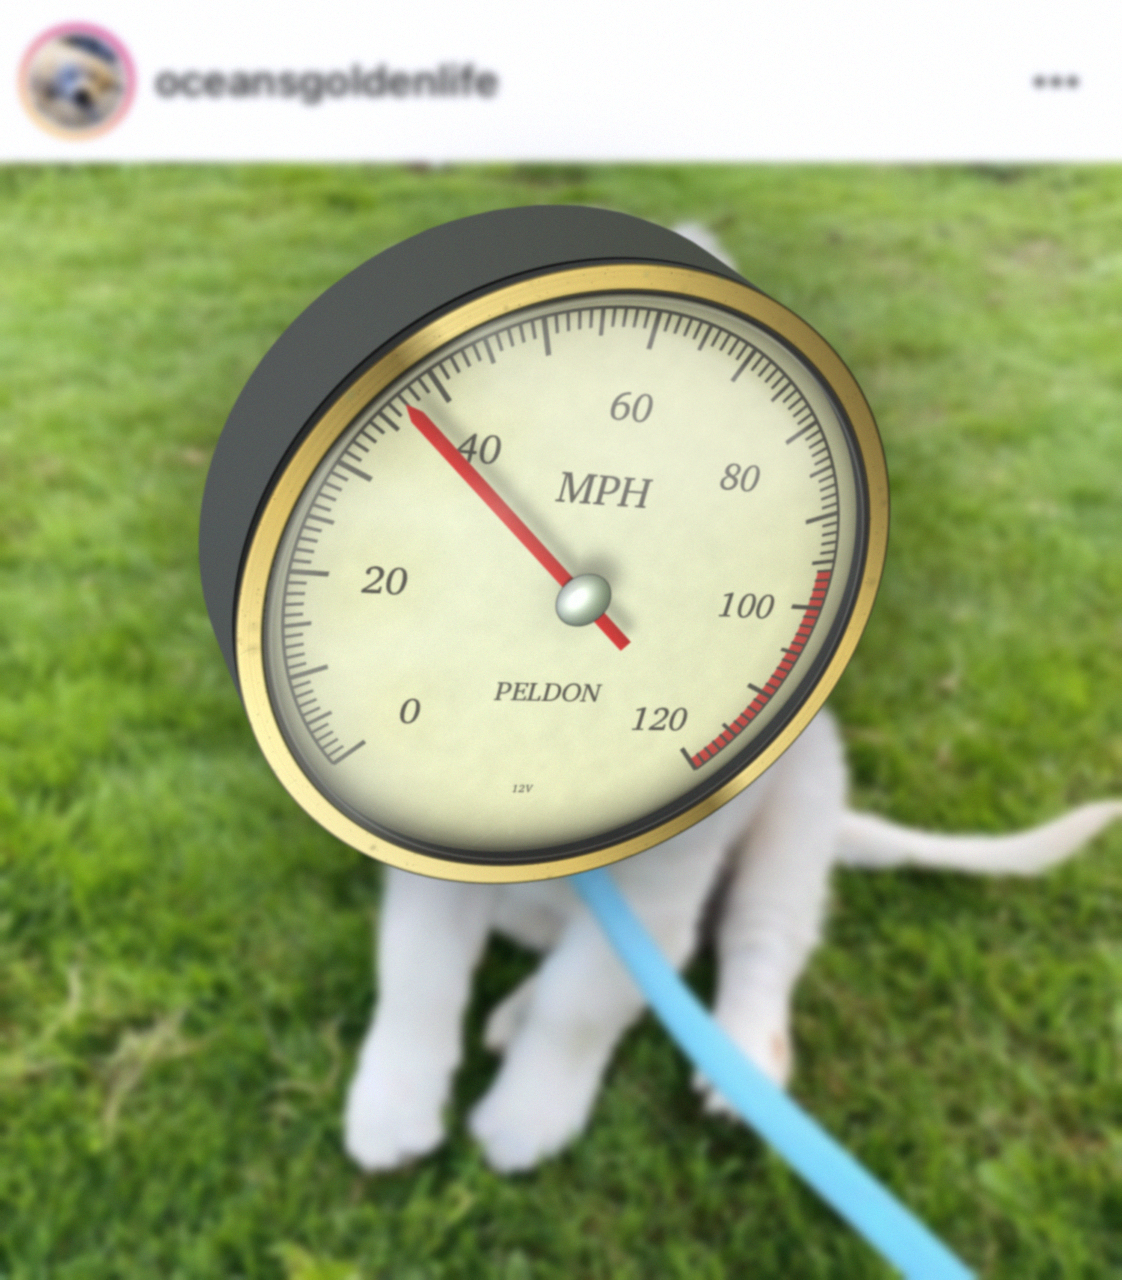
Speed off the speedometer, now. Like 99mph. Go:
37mph
